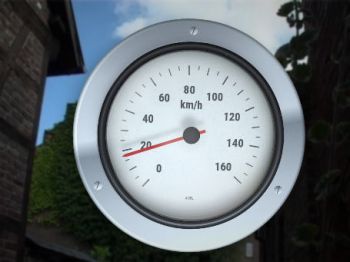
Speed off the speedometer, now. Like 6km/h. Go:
17.5km/h
